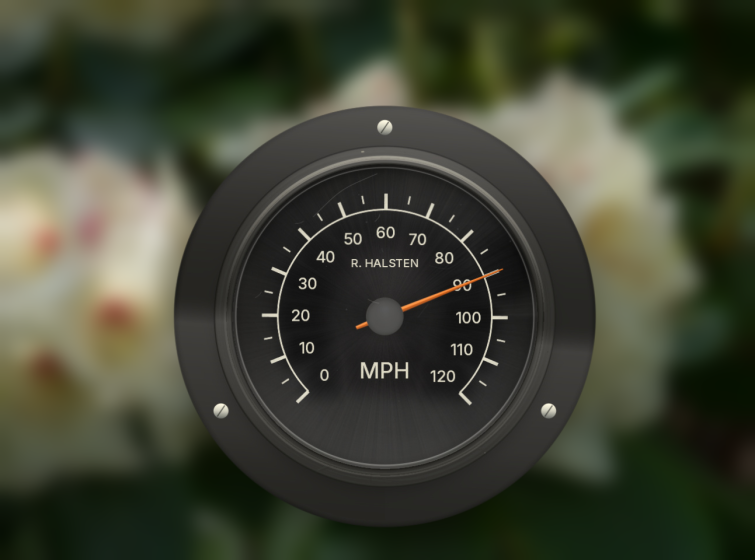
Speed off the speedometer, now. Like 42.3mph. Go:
90mph
